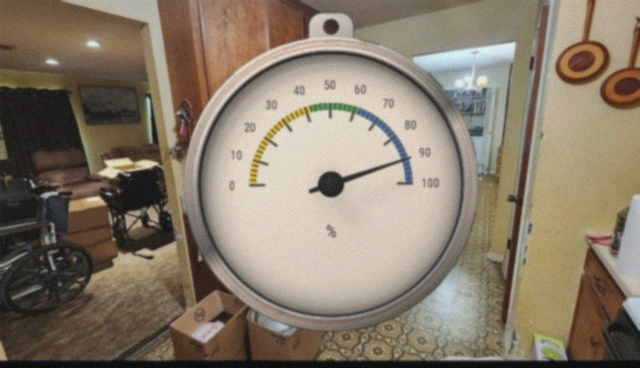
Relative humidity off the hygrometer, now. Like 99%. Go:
90%
